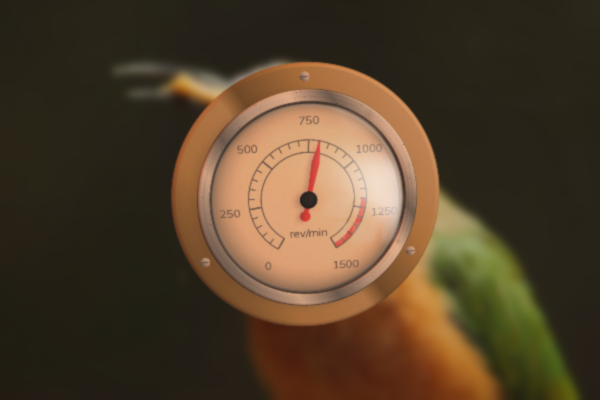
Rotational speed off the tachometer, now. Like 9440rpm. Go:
800rpm
